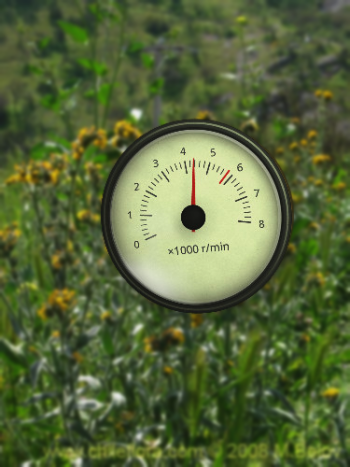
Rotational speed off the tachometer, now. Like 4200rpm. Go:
4400rpm
